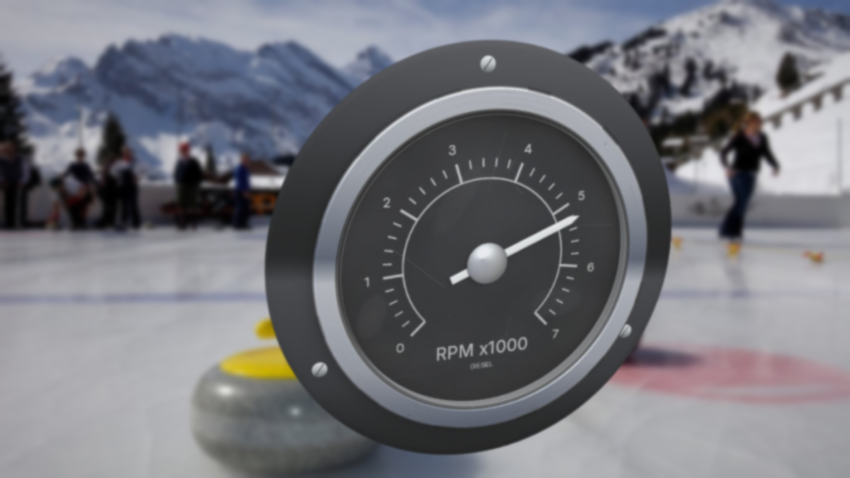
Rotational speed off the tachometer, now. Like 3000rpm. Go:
5200rpm
